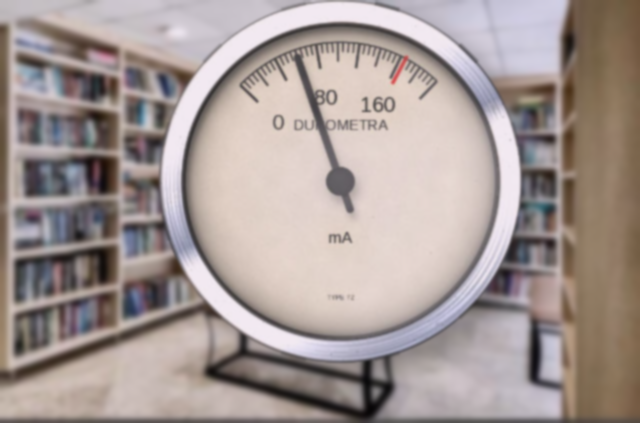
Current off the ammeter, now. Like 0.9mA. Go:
60mA
